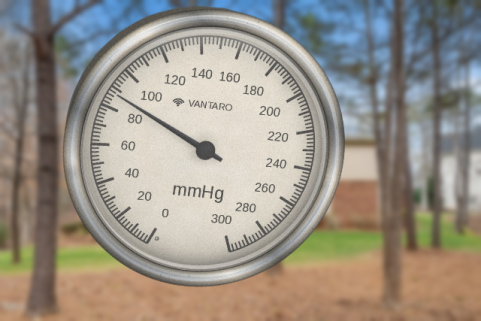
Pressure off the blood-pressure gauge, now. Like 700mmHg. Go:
88mmHg
